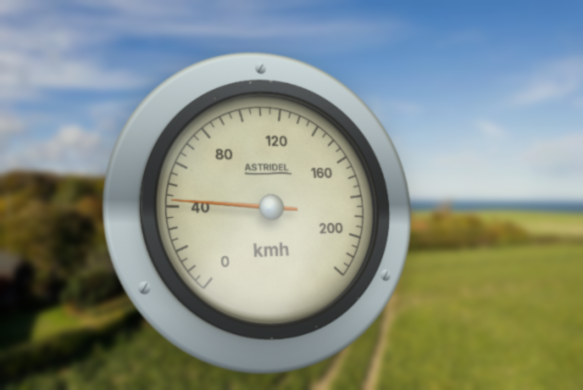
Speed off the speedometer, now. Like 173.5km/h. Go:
42.5km/h
